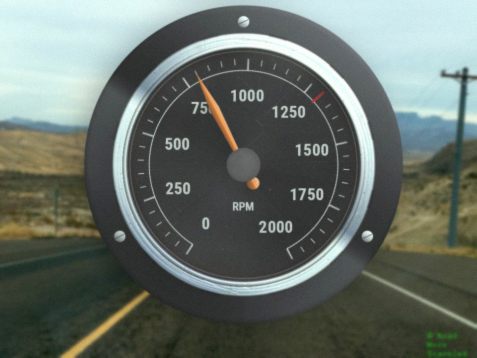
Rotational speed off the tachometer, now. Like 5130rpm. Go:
800rpm
